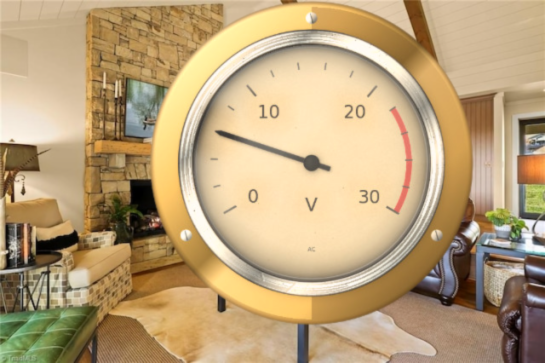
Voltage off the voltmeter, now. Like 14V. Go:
6V
